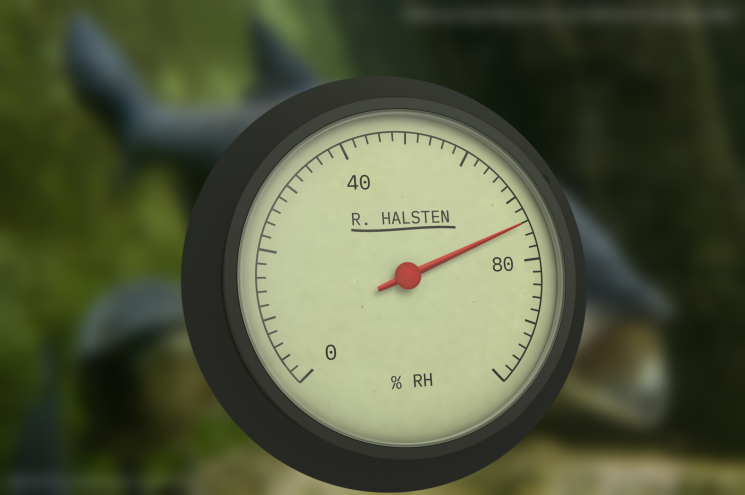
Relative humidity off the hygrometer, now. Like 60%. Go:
74%
